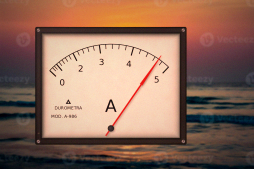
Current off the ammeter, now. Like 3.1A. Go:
4.7A
